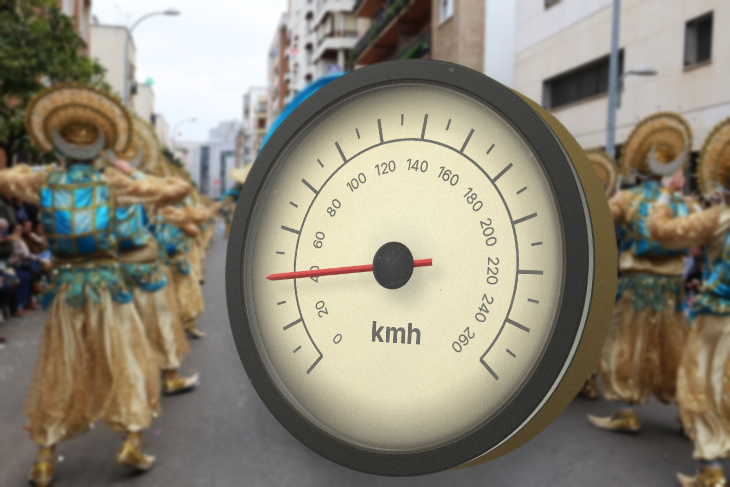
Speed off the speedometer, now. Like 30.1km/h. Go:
40km/h
